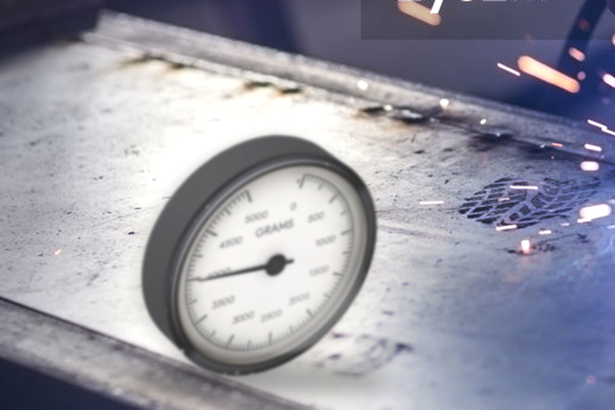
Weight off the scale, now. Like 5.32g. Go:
4000g
